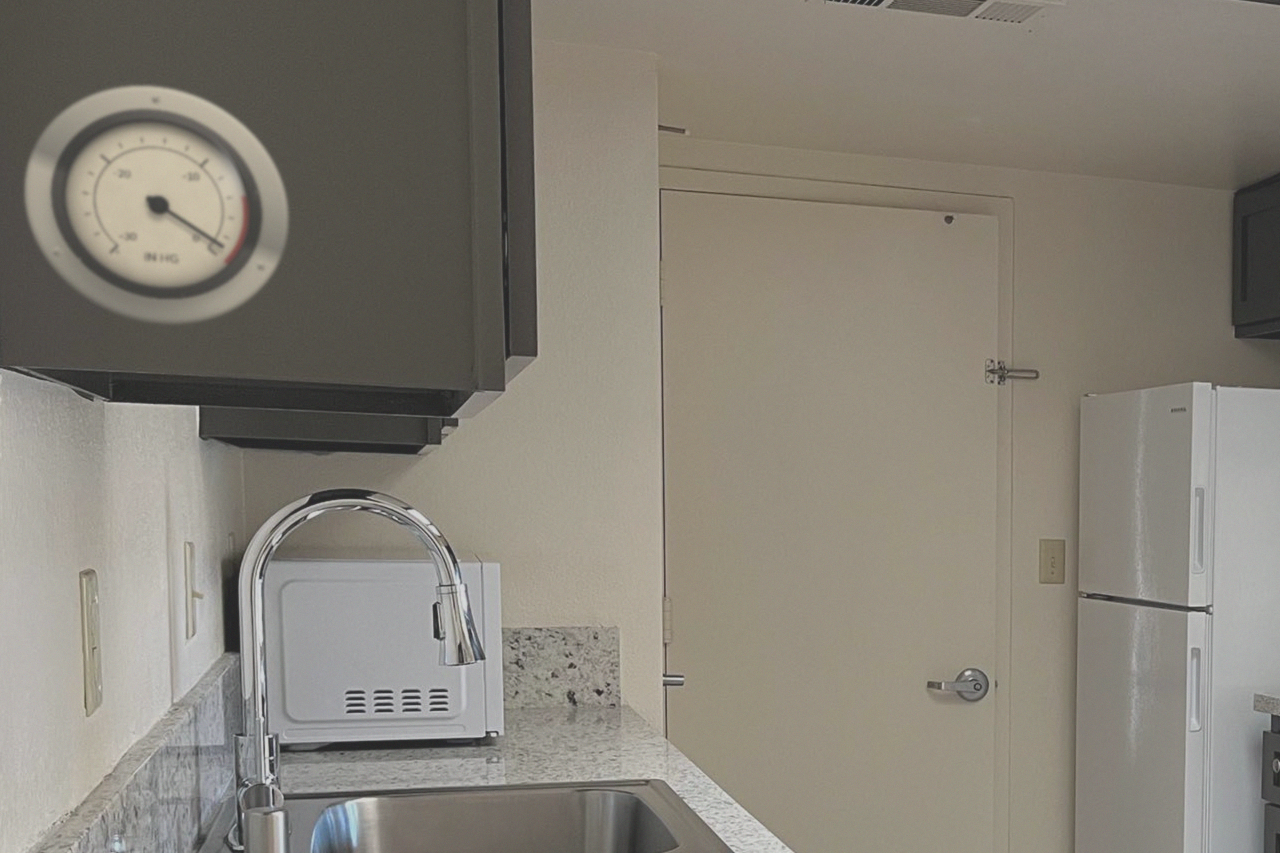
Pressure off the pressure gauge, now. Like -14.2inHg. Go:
-1inHg
